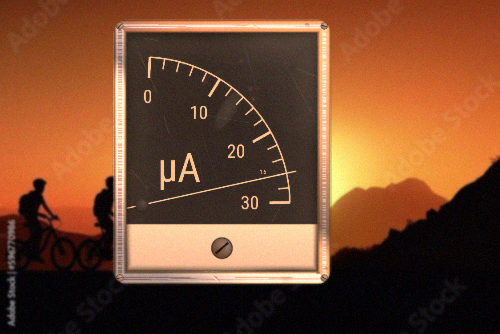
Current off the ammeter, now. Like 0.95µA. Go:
26µA
